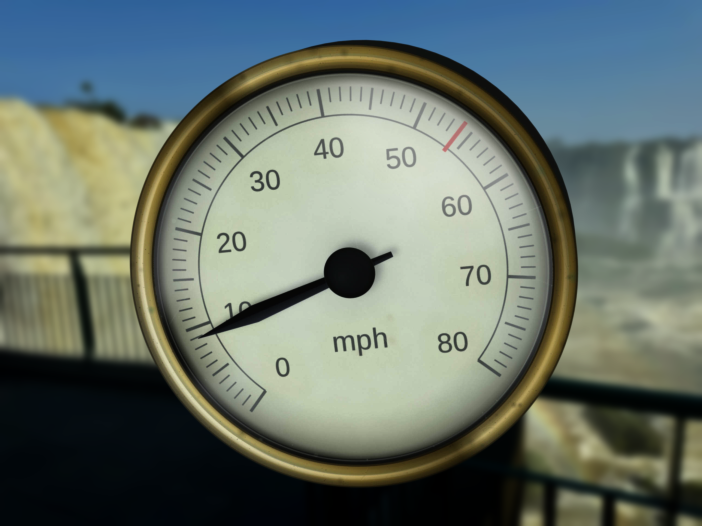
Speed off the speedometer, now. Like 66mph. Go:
9mph
